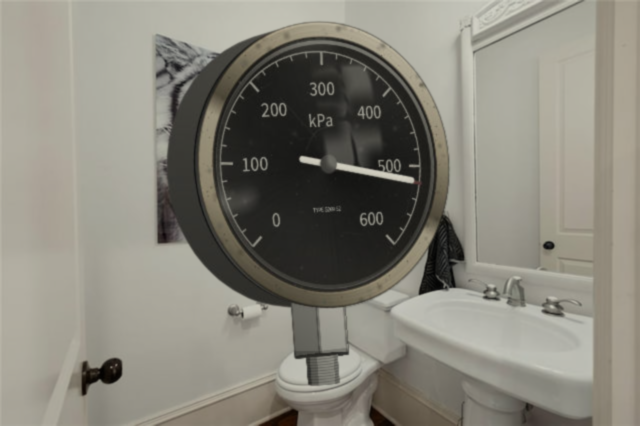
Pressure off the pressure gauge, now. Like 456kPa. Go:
520kPa
